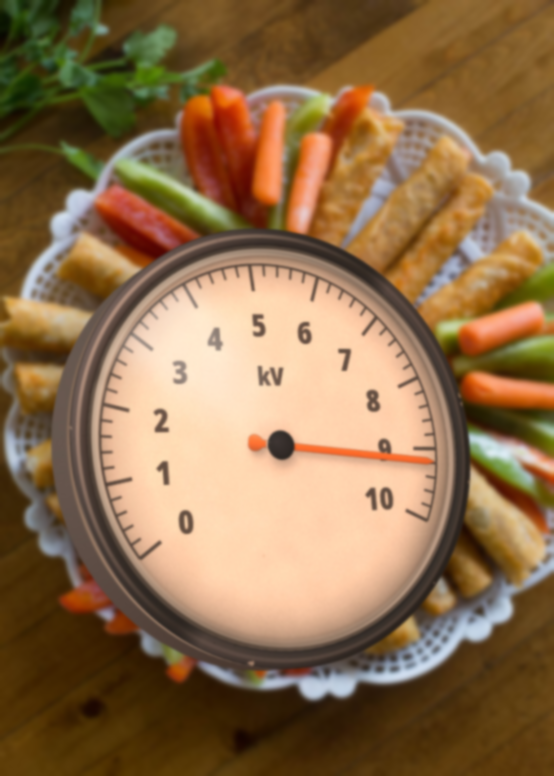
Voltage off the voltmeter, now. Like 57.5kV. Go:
9.2kV
